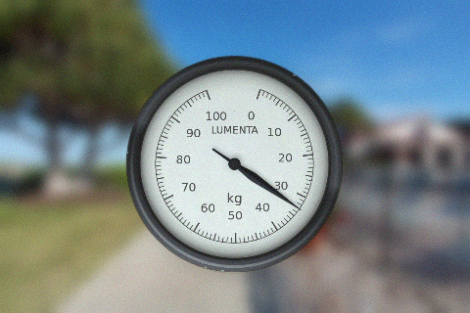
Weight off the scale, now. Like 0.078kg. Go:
33kg
